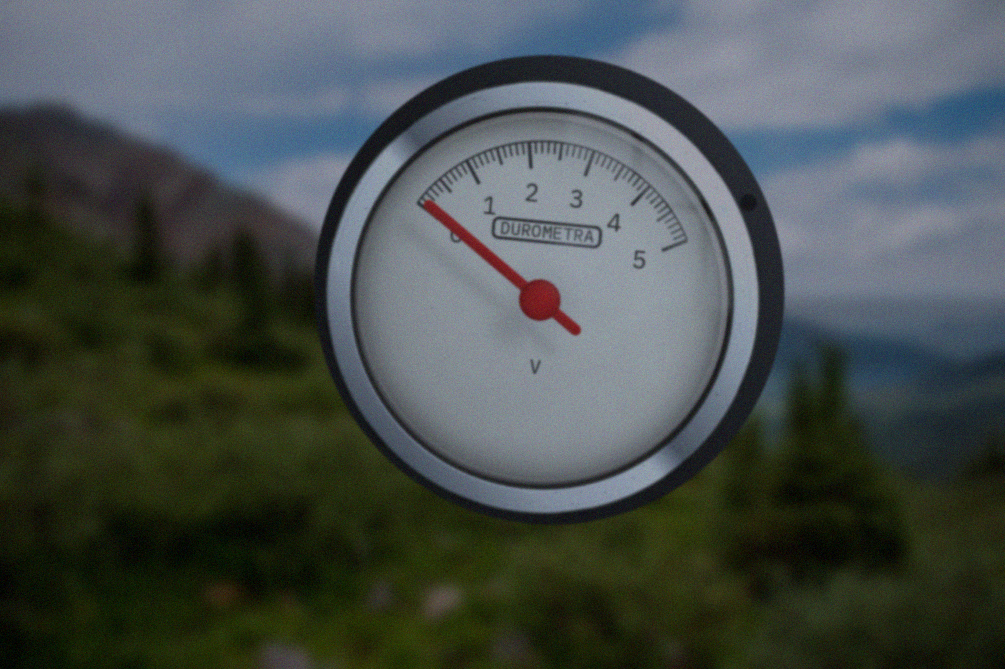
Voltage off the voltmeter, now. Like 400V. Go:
0.1V
